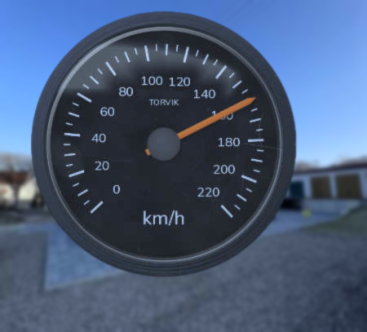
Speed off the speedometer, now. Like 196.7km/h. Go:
160km/h
